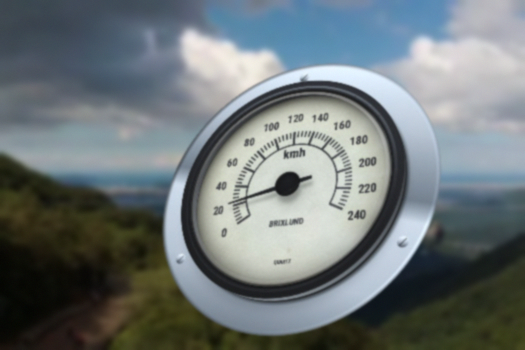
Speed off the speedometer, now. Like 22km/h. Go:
20km/h
